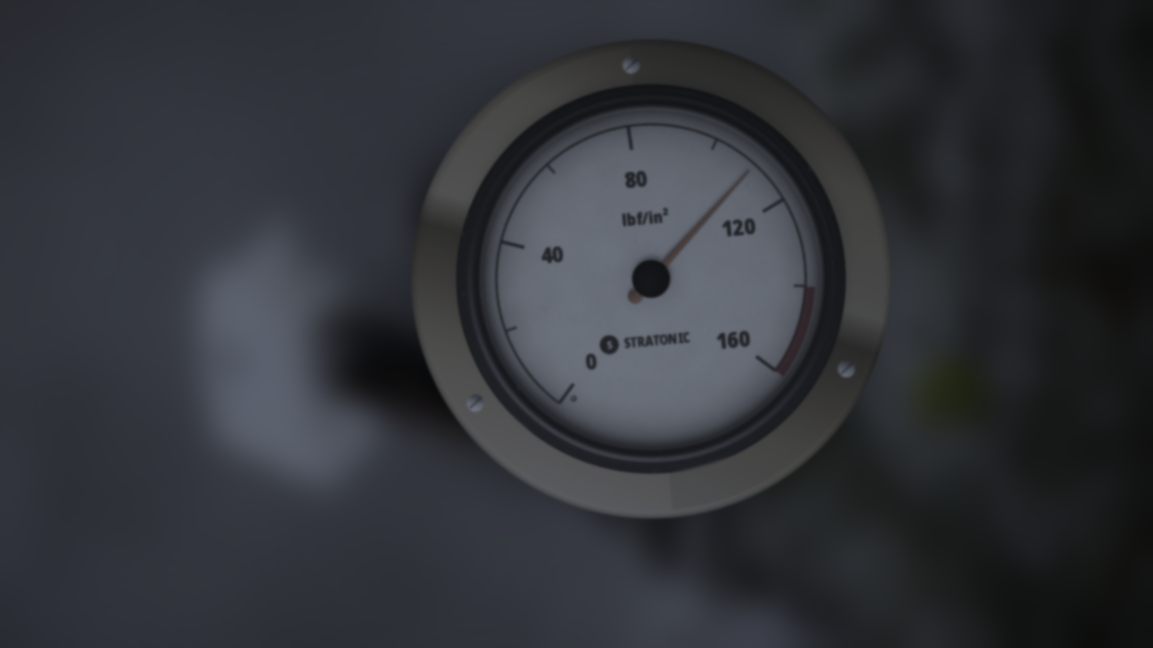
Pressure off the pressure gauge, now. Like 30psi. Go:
110psi
